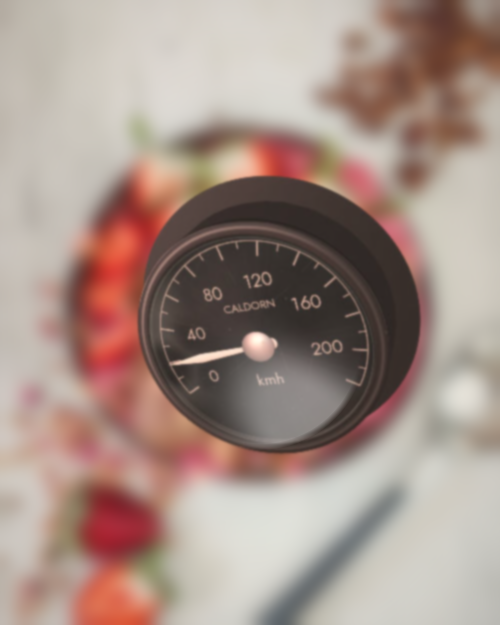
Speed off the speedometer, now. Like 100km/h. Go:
20km/h
